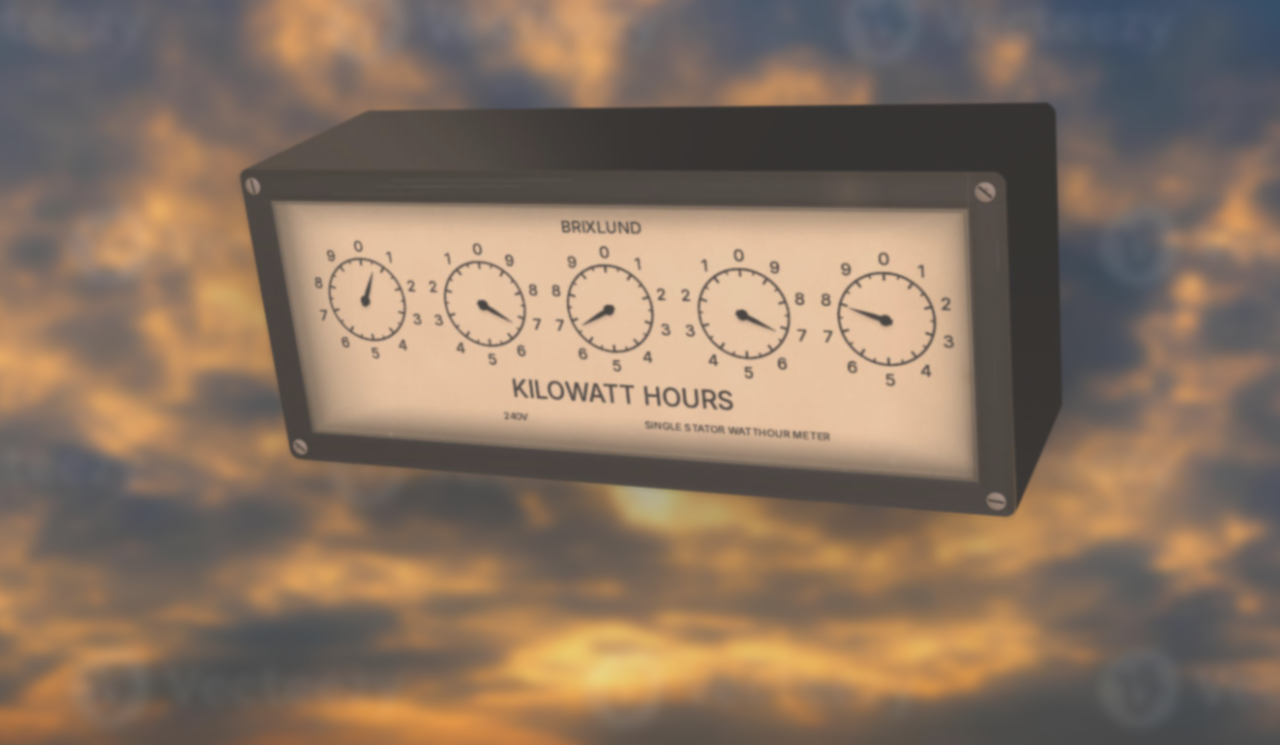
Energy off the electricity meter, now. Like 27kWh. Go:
6668kWh
